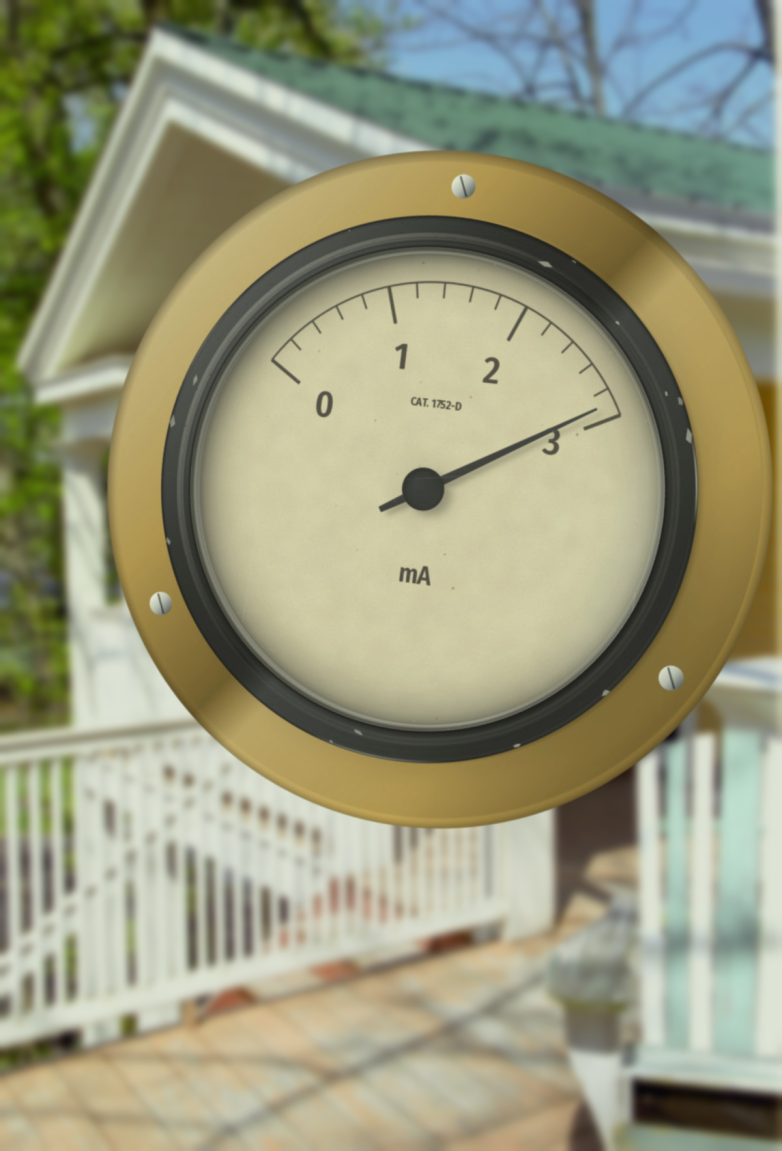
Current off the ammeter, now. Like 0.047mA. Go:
2.9mA
